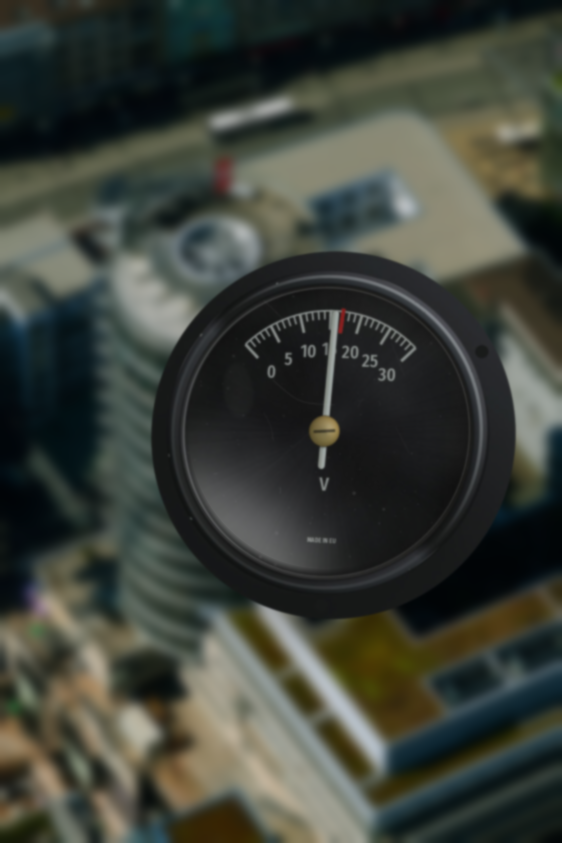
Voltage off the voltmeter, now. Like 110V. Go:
16V
